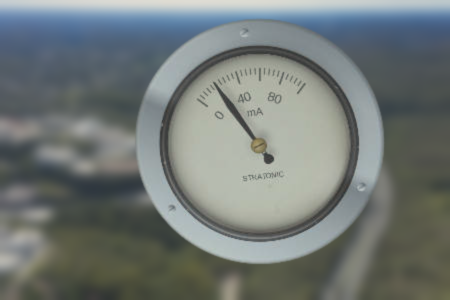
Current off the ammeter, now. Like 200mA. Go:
20mA
